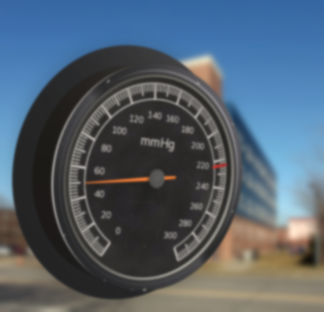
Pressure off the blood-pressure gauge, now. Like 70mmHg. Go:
50mmHg
